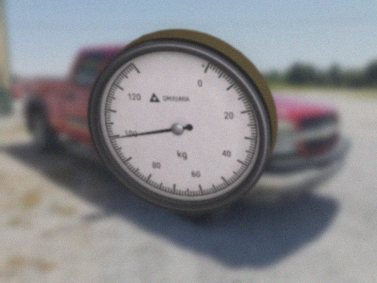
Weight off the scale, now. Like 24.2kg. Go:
100kg
